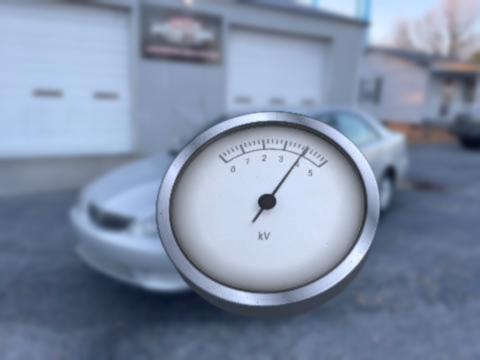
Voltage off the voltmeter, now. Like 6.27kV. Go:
4kV
